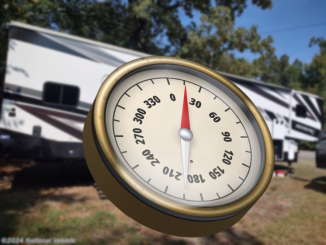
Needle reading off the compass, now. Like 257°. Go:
15°
